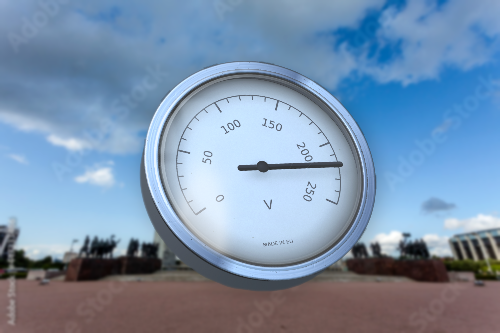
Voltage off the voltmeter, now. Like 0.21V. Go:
220V
